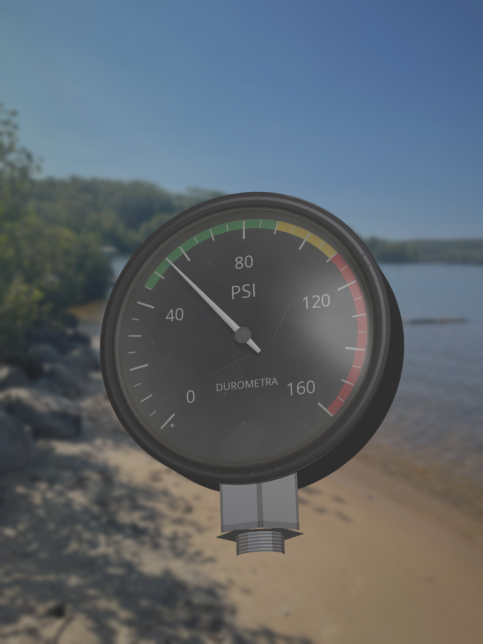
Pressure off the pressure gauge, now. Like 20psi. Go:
55psi
